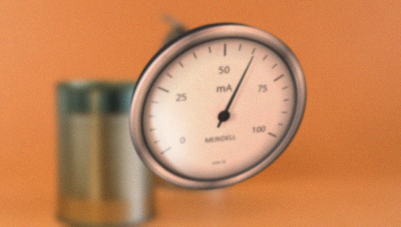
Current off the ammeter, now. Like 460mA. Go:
60mA
